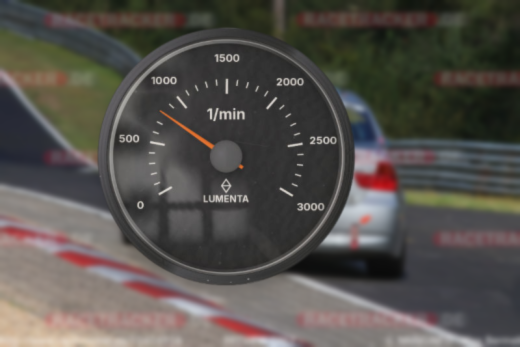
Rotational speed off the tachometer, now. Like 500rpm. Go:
800rpm
